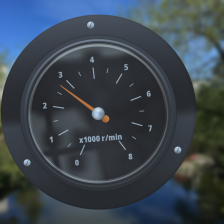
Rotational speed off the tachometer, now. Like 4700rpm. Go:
2750rpm
